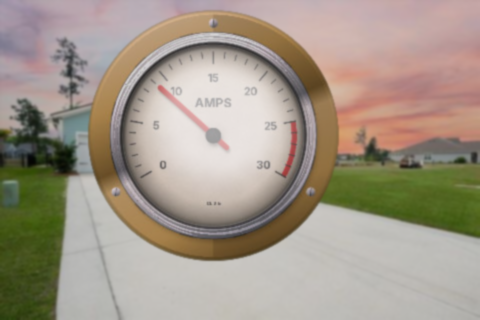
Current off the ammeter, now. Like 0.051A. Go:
9A
